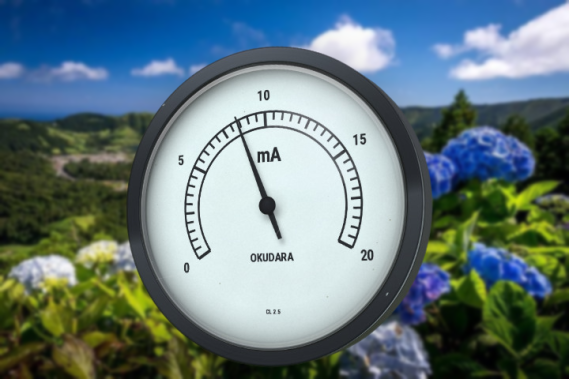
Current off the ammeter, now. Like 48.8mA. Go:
8.5mA
